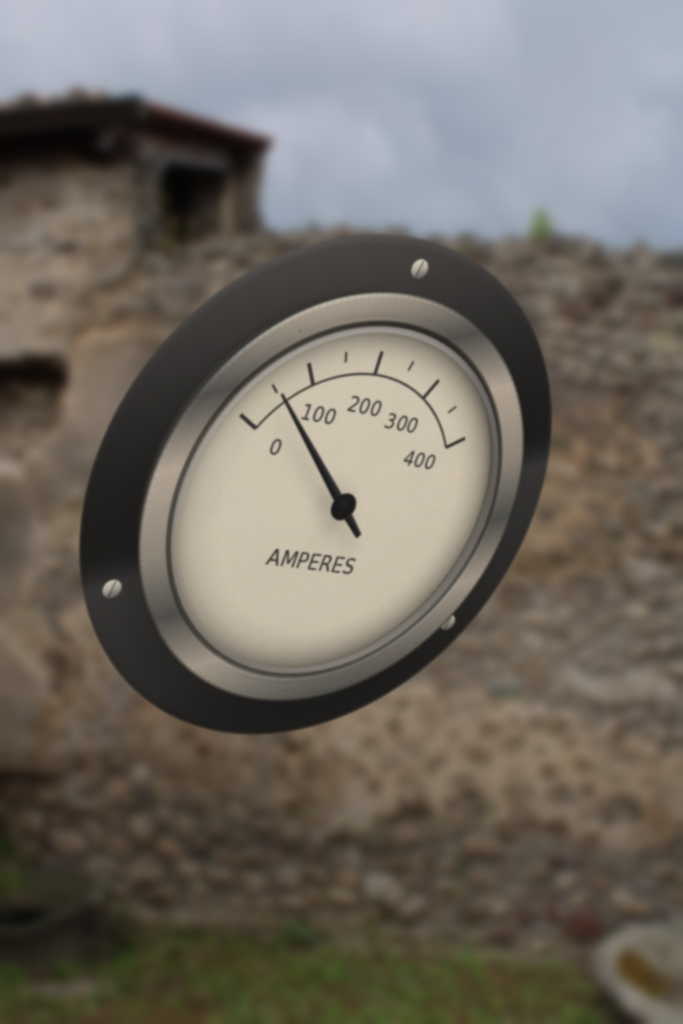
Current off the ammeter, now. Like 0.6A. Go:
50A
